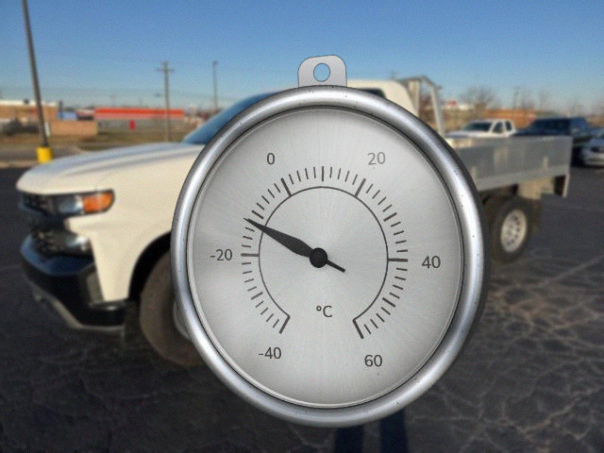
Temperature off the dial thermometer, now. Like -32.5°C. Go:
-12°C
